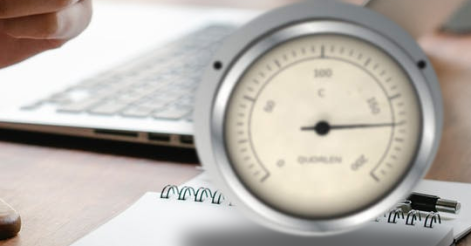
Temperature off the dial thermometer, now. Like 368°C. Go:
165°C
